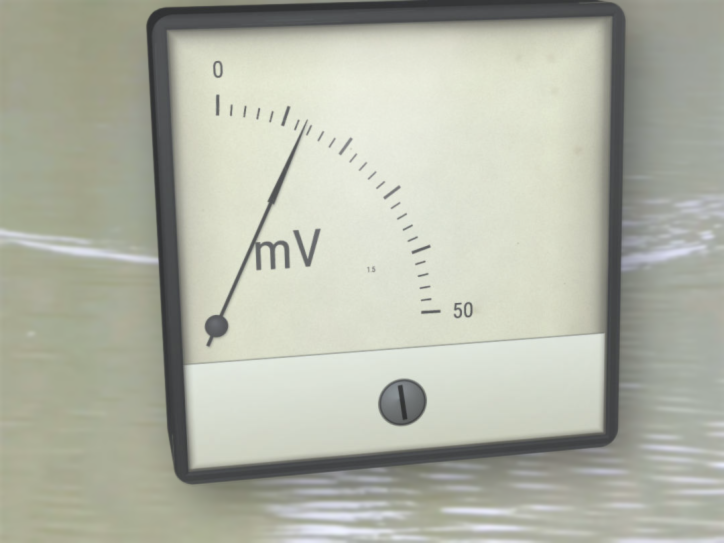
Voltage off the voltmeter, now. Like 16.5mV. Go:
13mV
